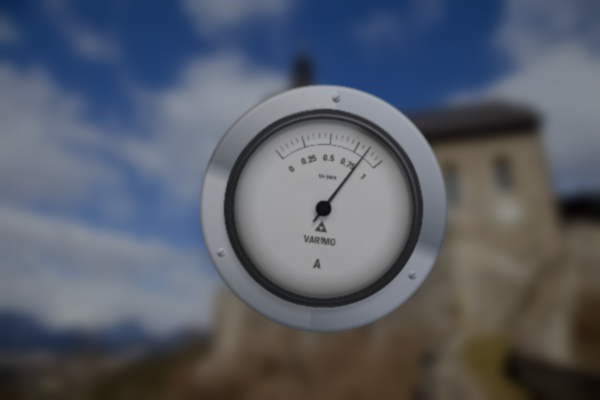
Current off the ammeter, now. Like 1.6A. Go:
0.85A
